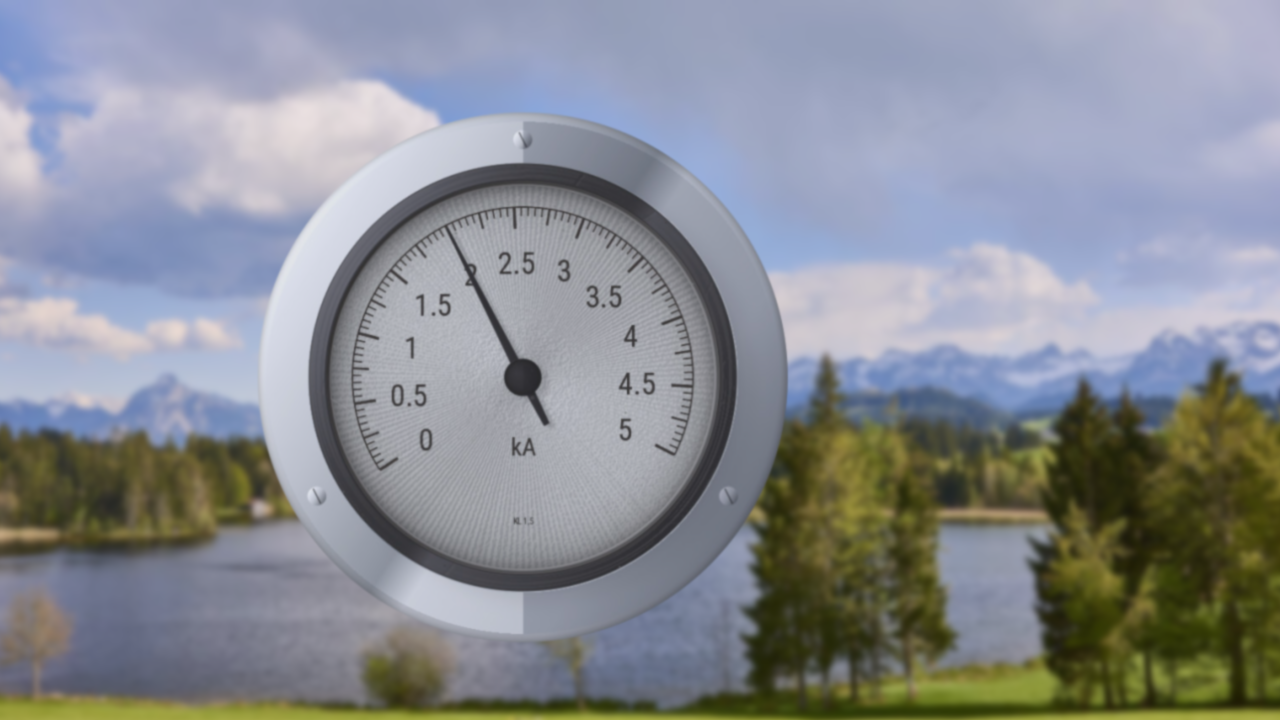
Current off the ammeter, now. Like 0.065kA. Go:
2kA
